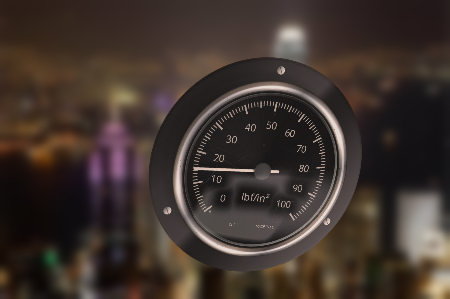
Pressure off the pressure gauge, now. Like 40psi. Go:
15psi
